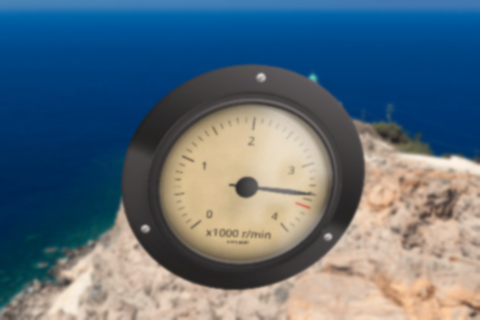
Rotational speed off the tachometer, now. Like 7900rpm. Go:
3400rpm
